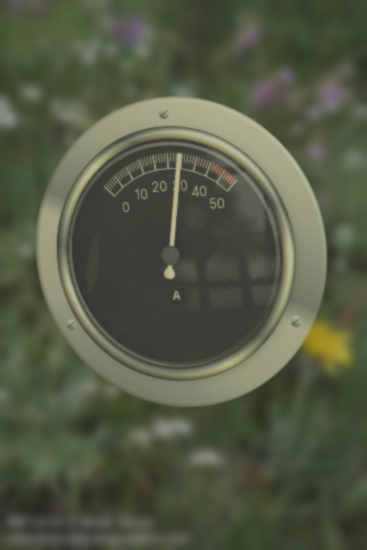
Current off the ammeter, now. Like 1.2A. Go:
30A
